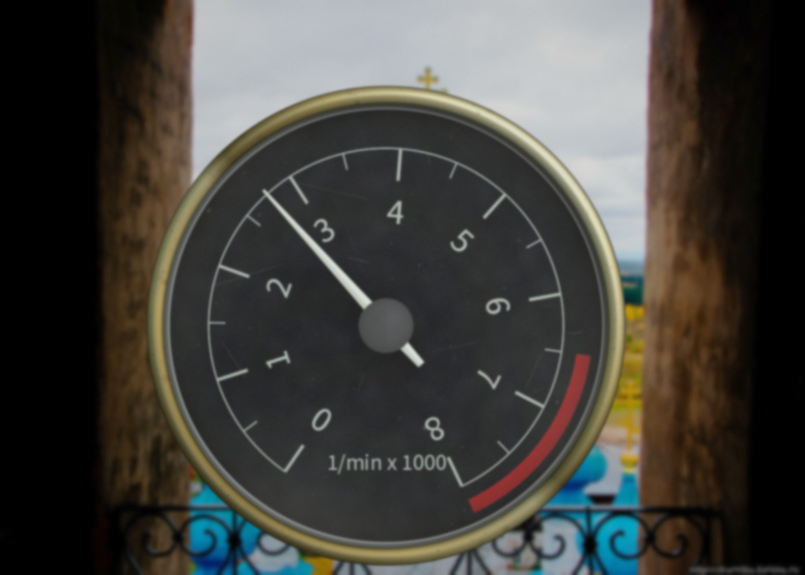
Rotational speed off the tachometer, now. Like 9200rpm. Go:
2750rpm
